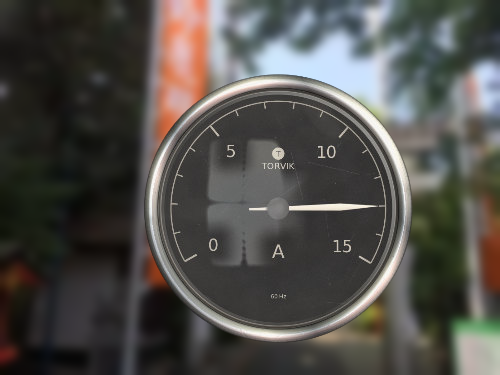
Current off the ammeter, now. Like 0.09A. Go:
13A
